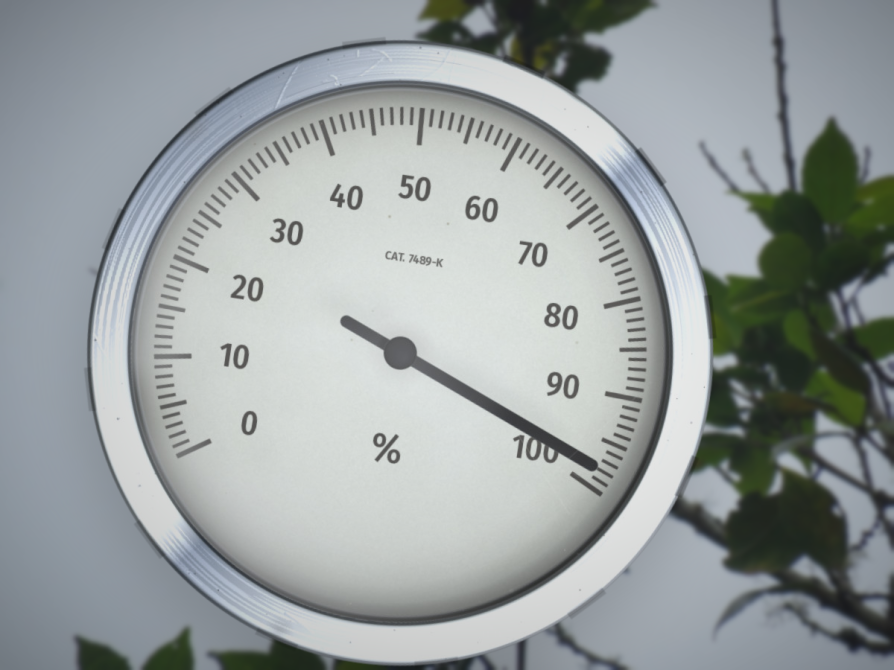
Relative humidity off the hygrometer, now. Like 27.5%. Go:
98%
